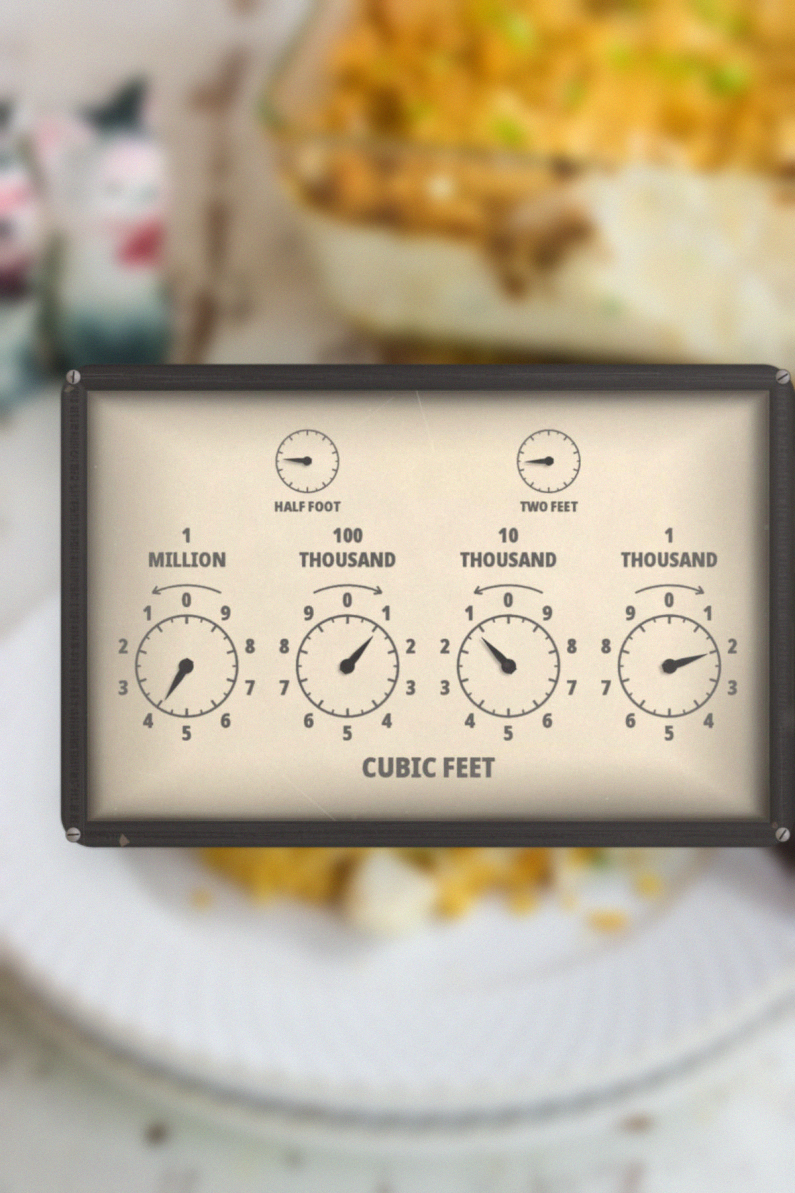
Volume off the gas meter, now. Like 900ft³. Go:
411200ft³
